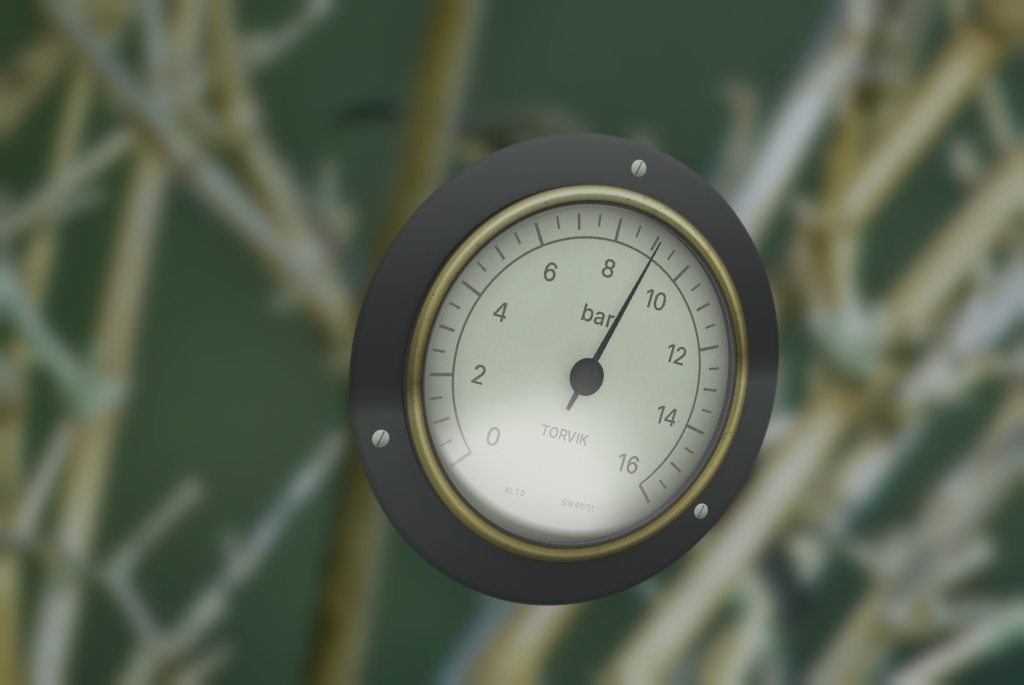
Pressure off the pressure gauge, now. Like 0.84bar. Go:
9bar
